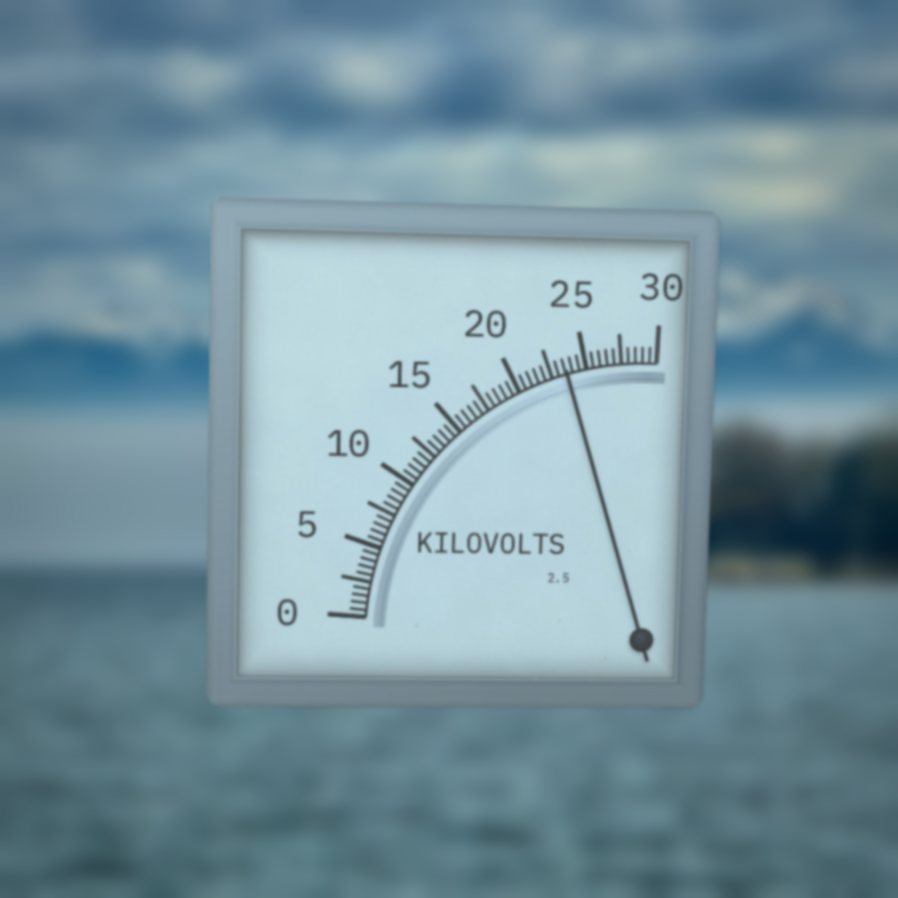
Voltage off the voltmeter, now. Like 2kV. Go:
23.5kV
